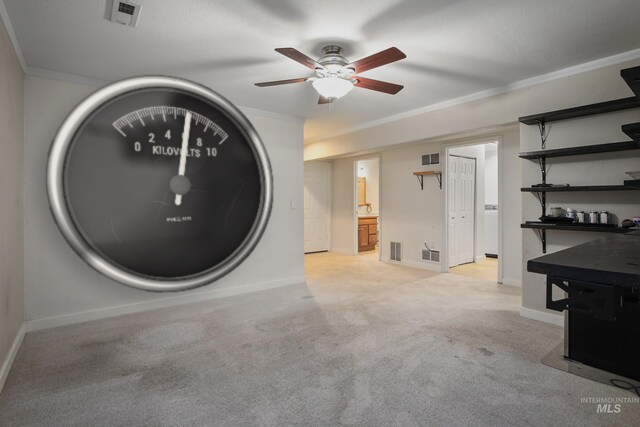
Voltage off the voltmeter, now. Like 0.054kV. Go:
6kV
